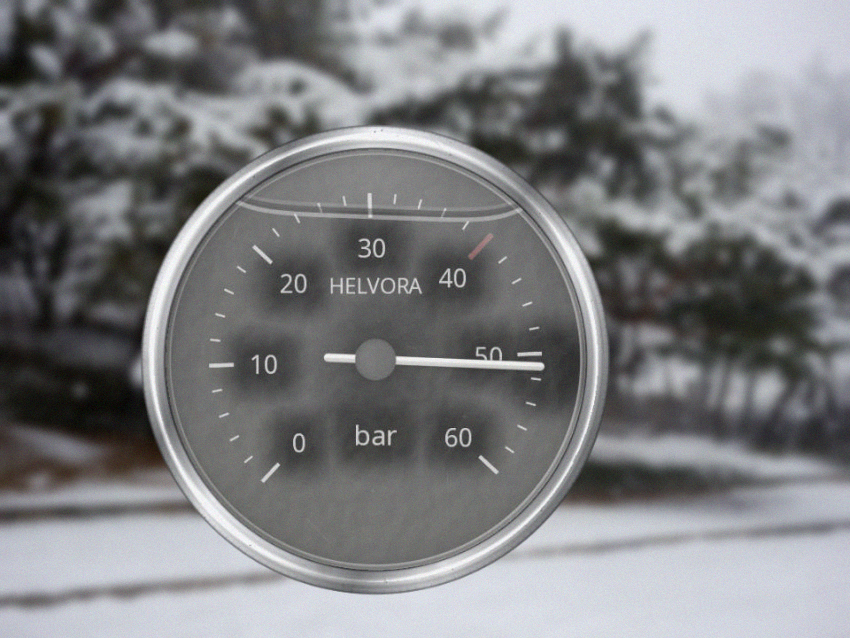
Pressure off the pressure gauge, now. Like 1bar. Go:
51bar
